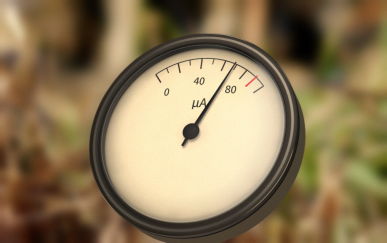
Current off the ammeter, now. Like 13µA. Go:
70µA
